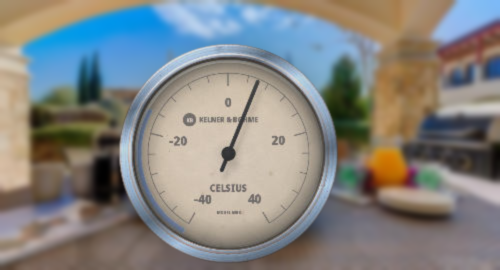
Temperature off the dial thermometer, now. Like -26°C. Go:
6°C
